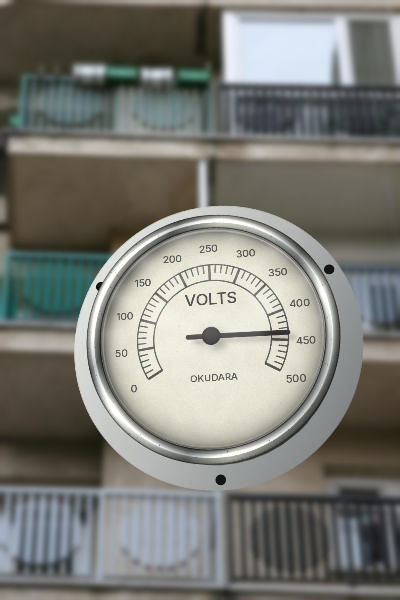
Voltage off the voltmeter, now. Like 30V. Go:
440V
